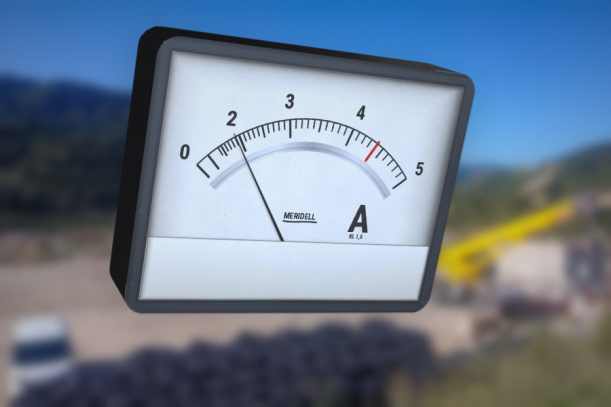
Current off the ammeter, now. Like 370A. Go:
1.9A
